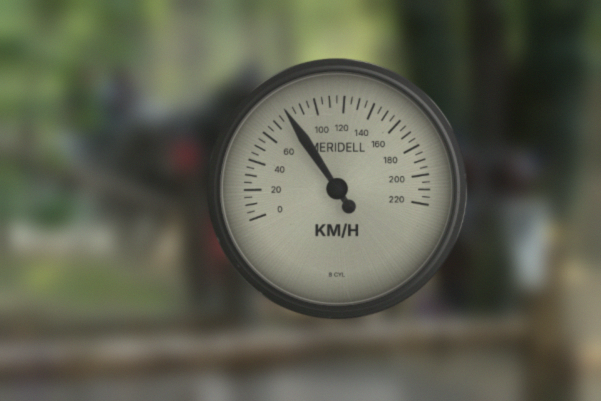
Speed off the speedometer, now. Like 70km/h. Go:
80km/h
